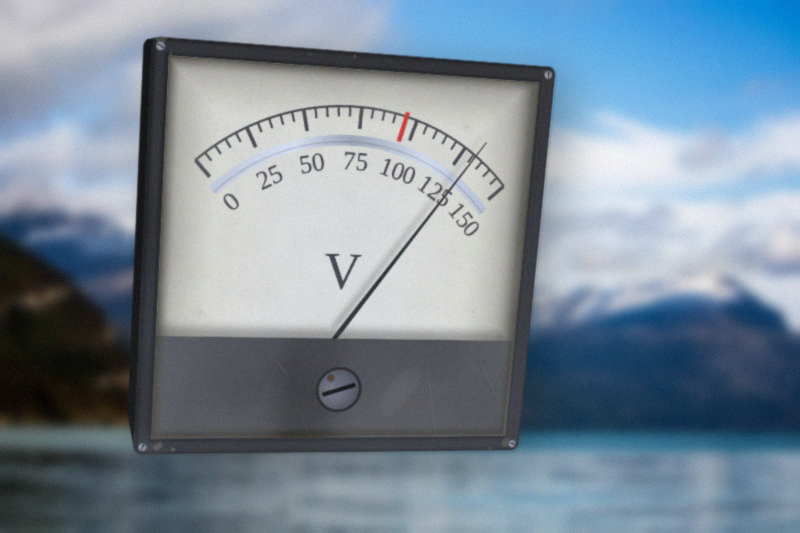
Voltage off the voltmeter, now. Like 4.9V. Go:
130V
